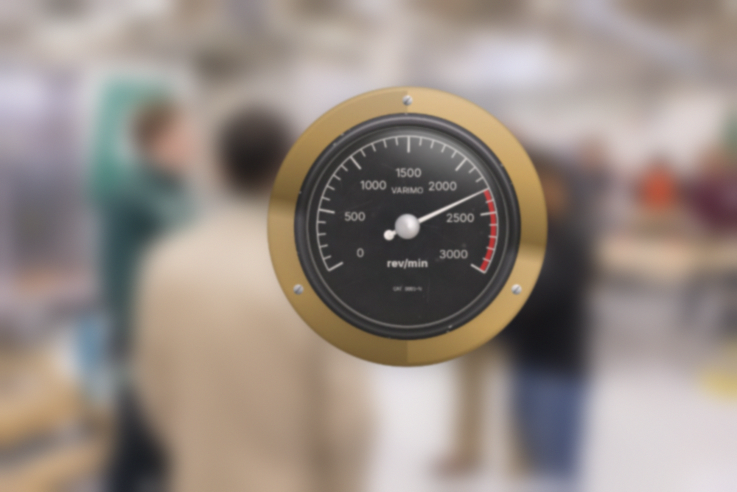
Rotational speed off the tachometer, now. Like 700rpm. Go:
2300rpm
